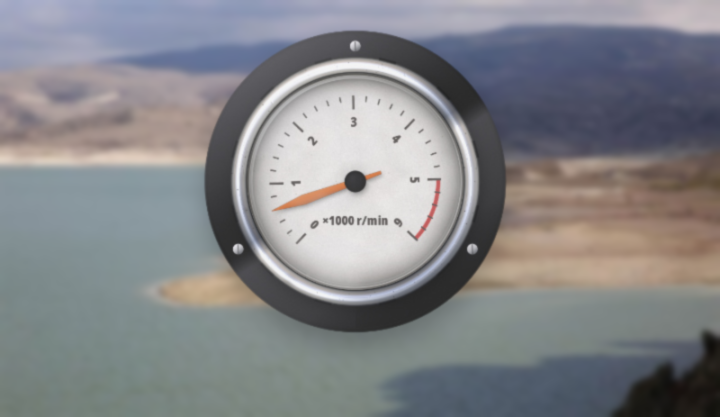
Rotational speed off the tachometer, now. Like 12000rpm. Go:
600rpm
